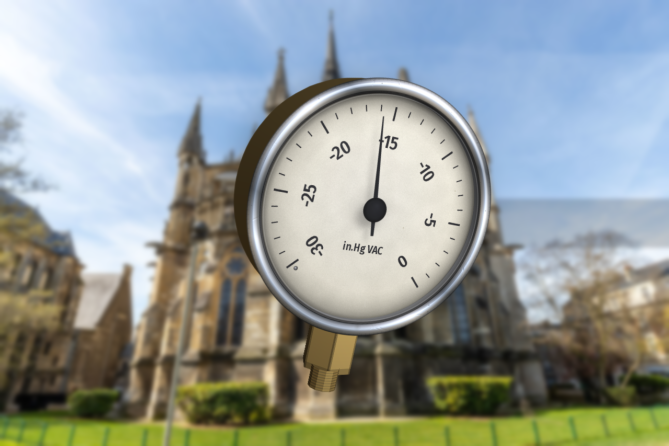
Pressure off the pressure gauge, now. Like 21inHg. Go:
-16inHg
